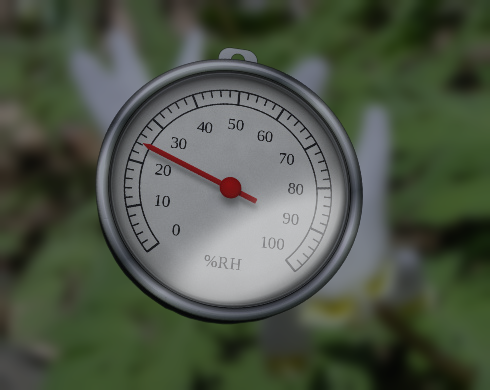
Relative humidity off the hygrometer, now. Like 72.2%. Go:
24%
